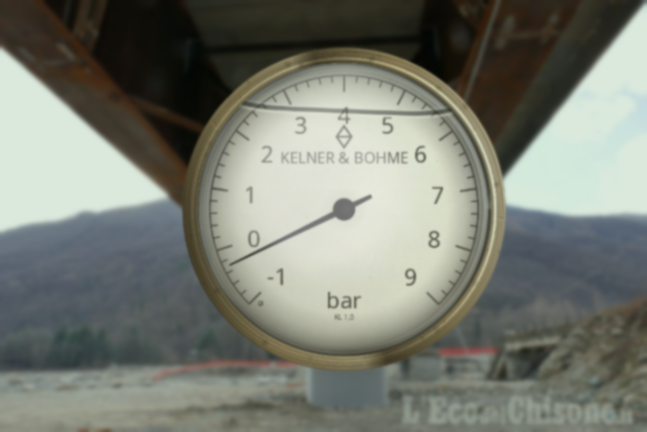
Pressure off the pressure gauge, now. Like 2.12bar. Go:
-0.3bar
